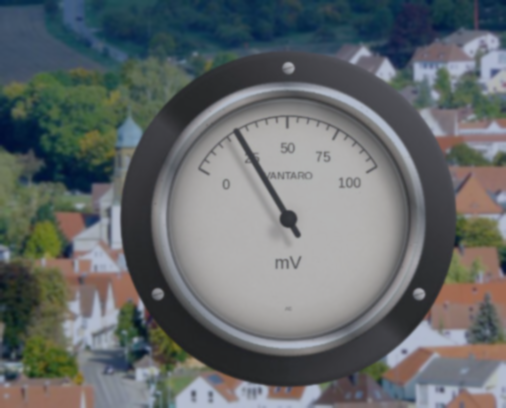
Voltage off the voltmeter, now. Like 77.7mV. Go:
25mV
